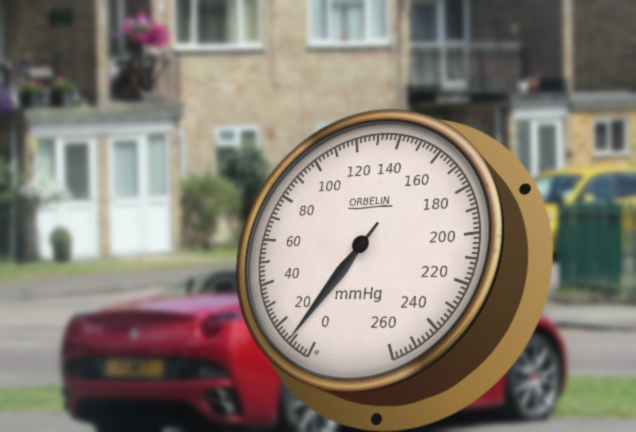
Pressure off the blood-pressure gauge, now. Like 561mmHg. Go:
10mmHg
